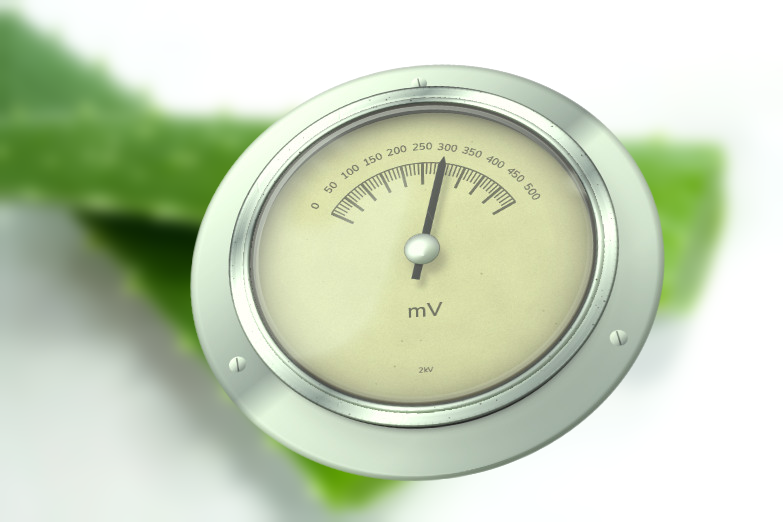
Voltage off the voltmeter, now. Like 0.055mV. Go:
300mV
